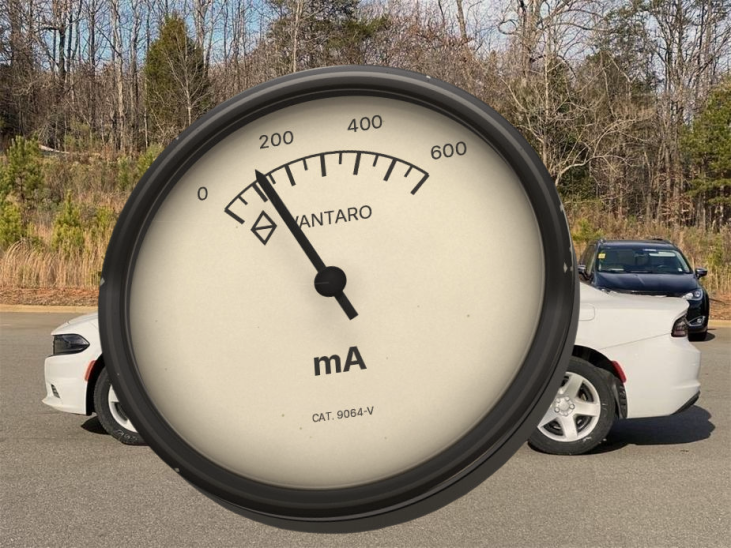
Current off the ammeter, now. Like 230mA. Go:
125mA
